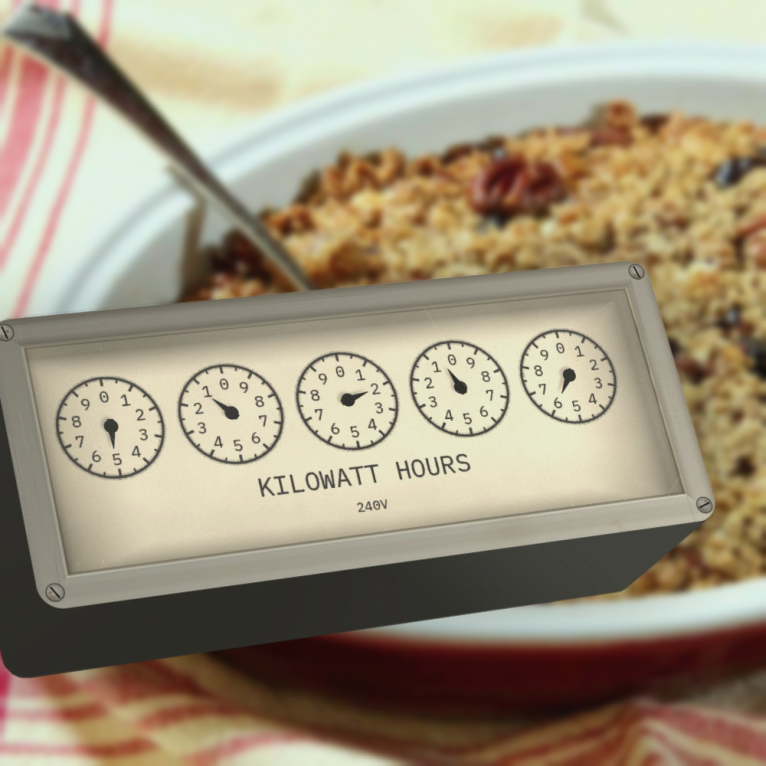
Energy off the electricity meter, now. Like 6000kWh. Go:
51206kWh
